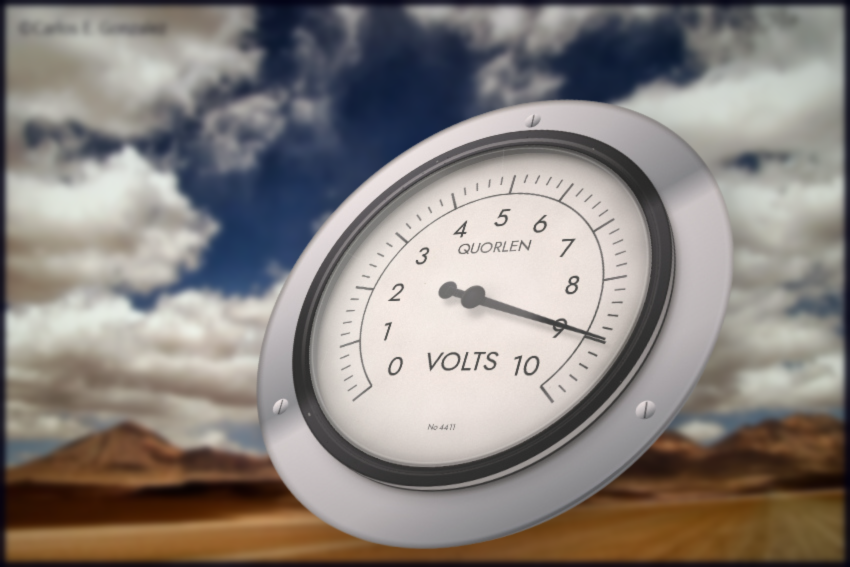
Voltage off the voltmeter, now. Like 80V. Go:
9V
